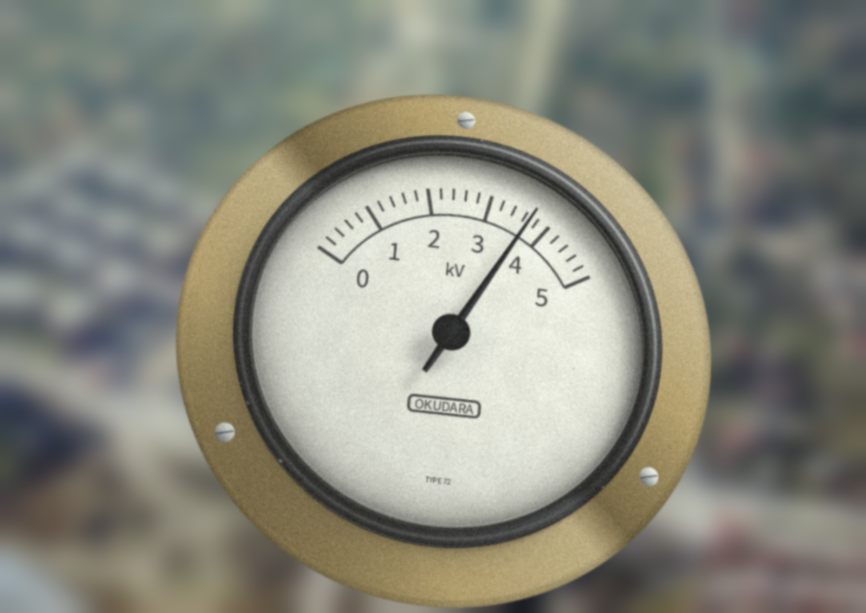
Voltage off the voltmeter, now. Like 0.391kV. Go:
3.7kV
